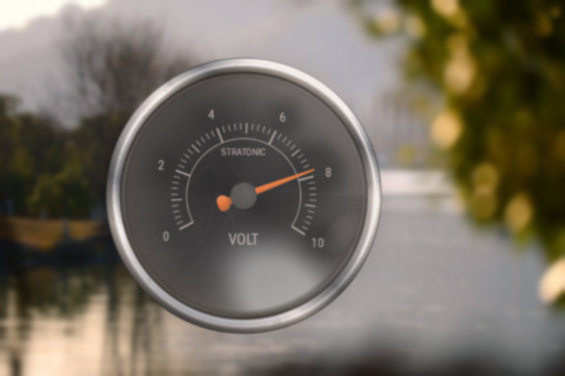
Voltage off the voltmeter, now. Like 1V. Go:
7.8V
